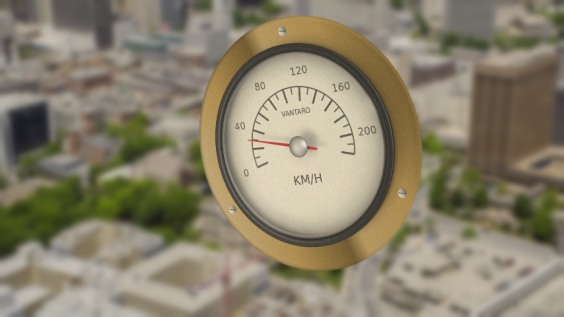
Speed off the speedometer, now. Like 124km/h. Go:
30km/h
